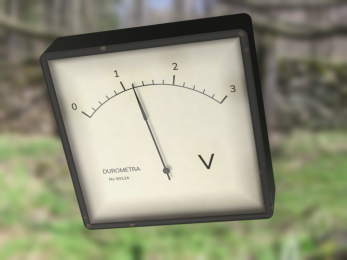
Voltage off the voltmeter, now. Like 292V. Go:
1.2V
